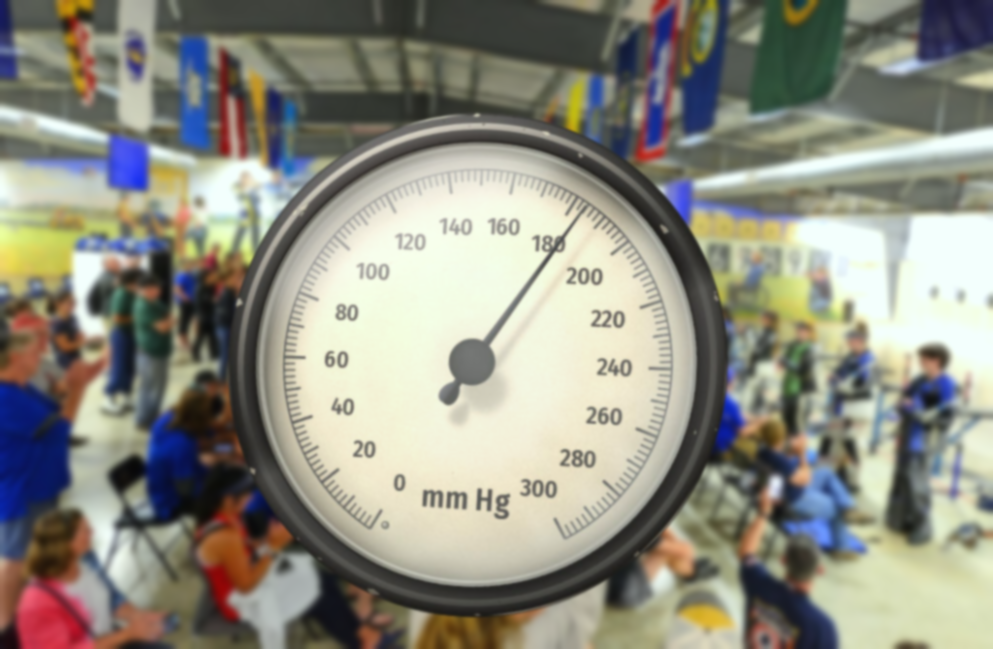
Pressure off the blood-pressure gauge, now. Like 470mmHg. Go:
184mmHg
